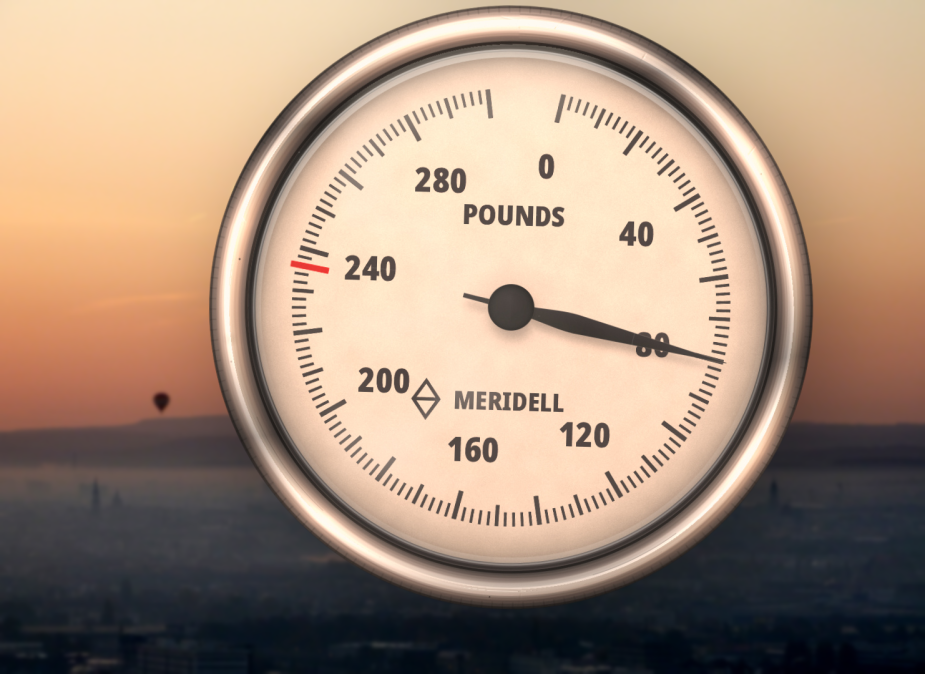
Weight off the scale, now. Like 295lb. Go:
80lb
